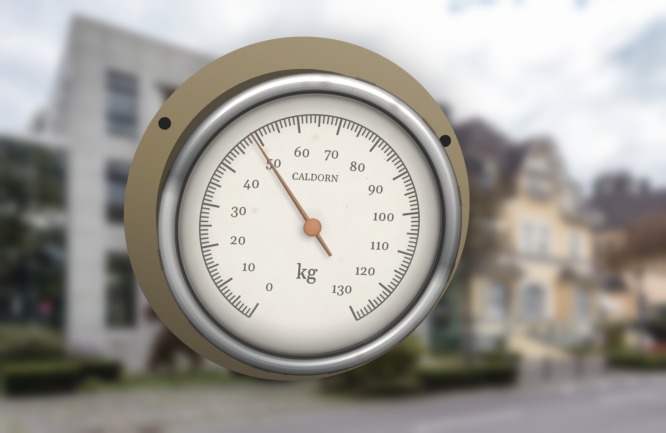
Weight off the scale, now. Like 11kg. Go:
49kg
